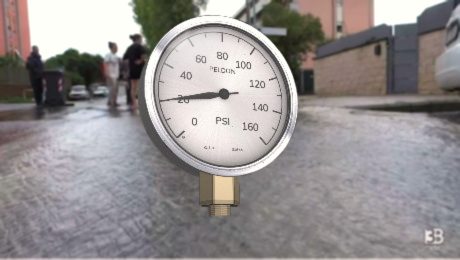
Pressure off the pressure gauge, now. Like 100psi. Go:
20psi
